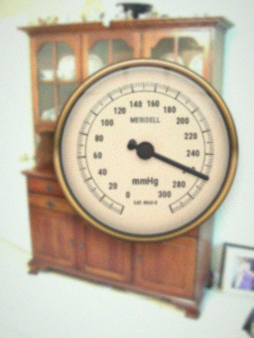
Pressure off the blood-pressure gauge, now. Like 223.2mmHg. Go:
260mmHg
